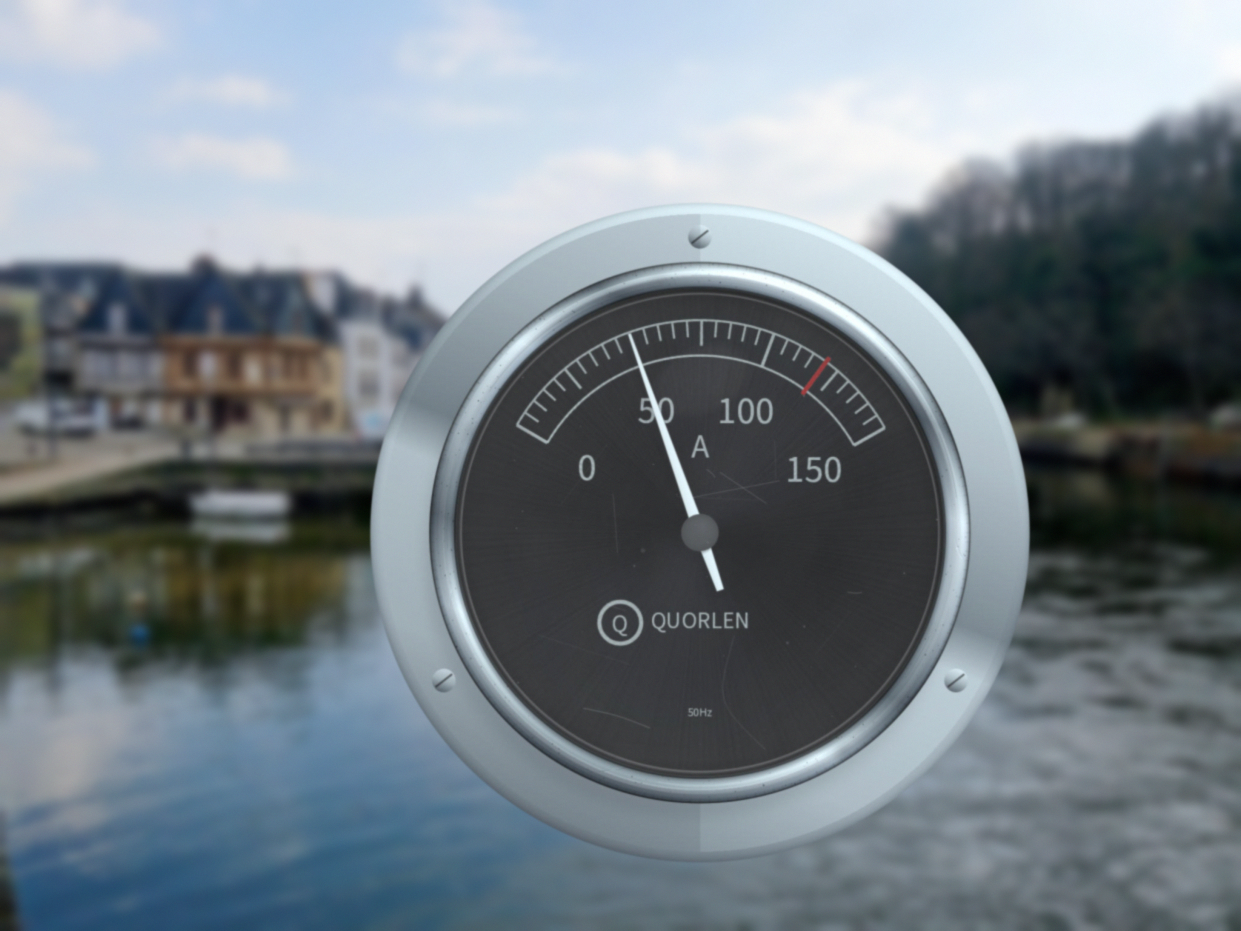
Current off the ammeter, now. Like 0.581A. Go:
50A
